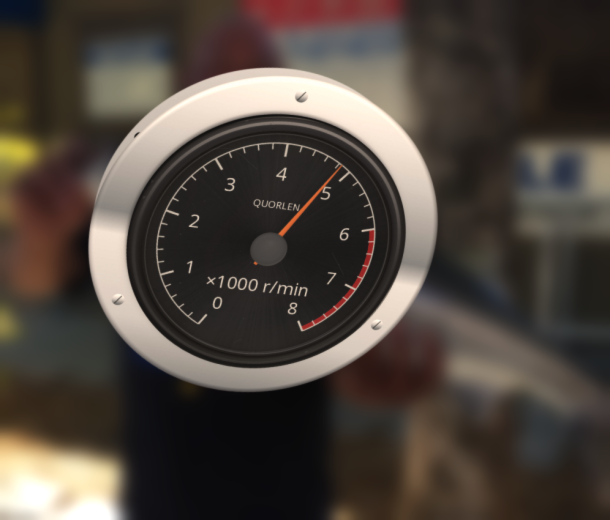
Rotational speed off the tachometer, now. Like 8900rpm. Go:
4800rpm
